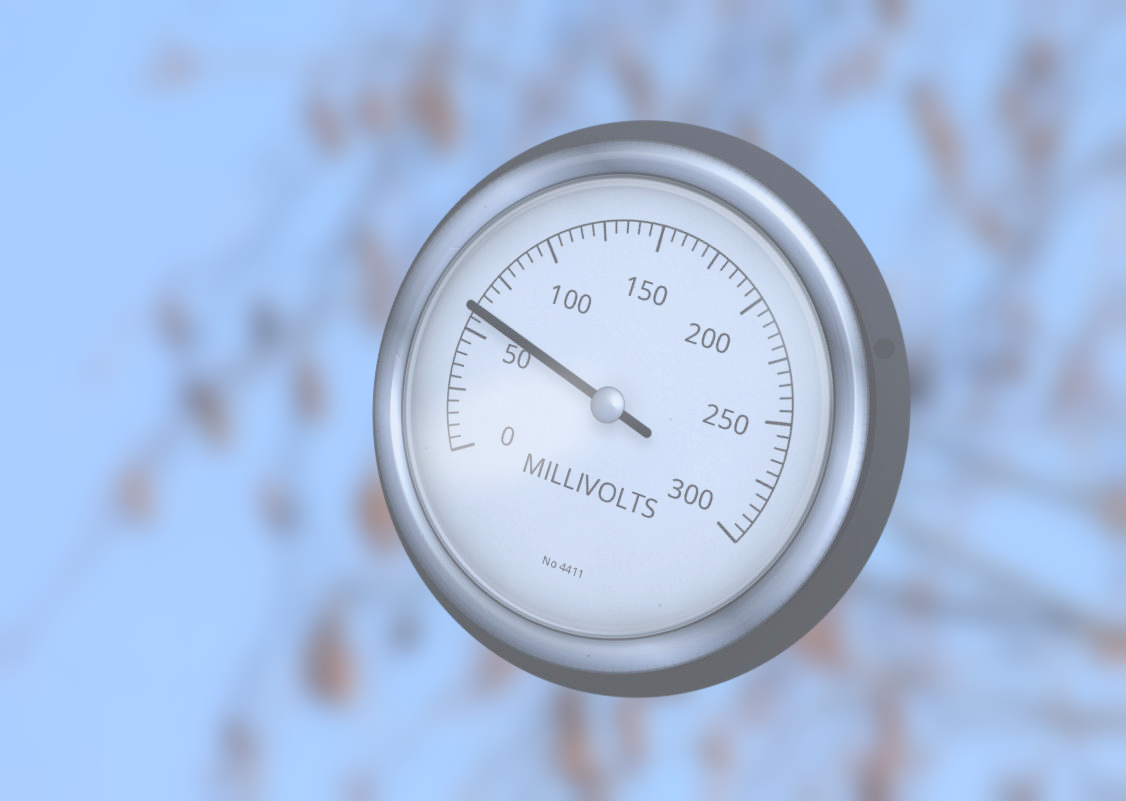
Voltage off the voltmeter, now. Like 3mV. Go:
60mV
